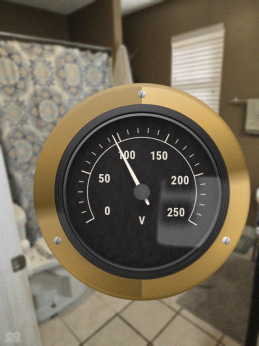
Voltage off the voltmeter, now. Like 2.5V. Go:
95V
